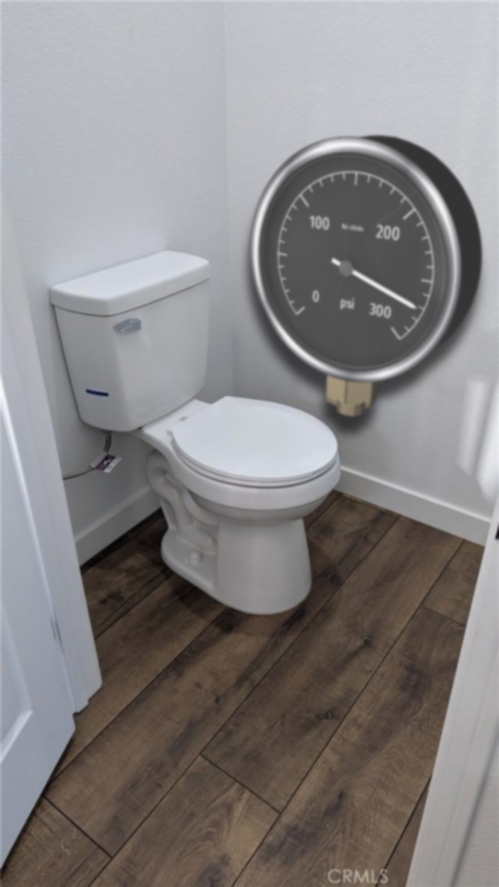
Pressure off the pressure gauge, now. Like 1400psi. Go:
270psi
